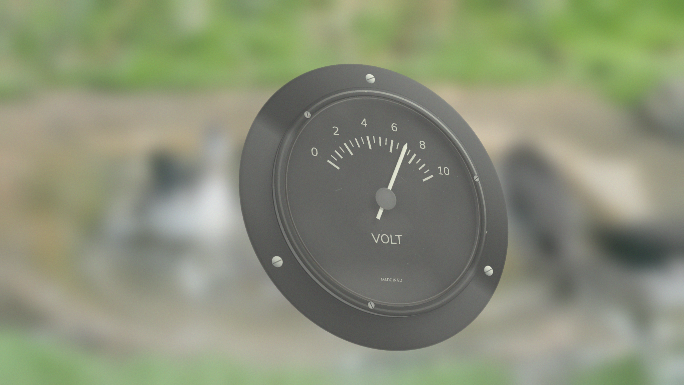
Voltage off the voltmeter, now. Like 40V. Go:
7V
